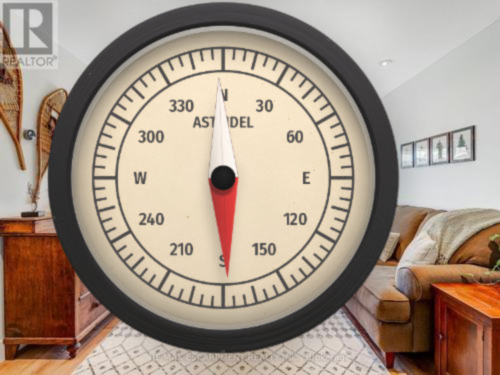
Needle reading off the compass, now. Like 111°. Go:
177.5°
